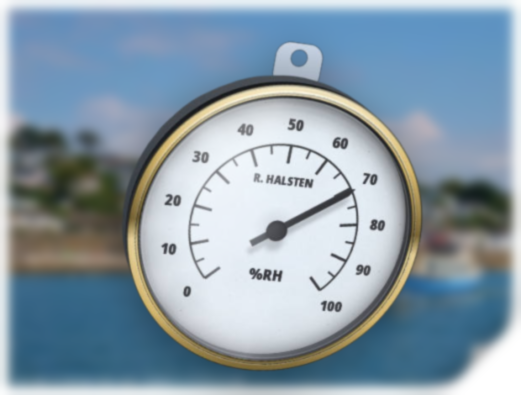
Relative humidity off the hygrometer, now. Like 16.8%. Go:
70%
